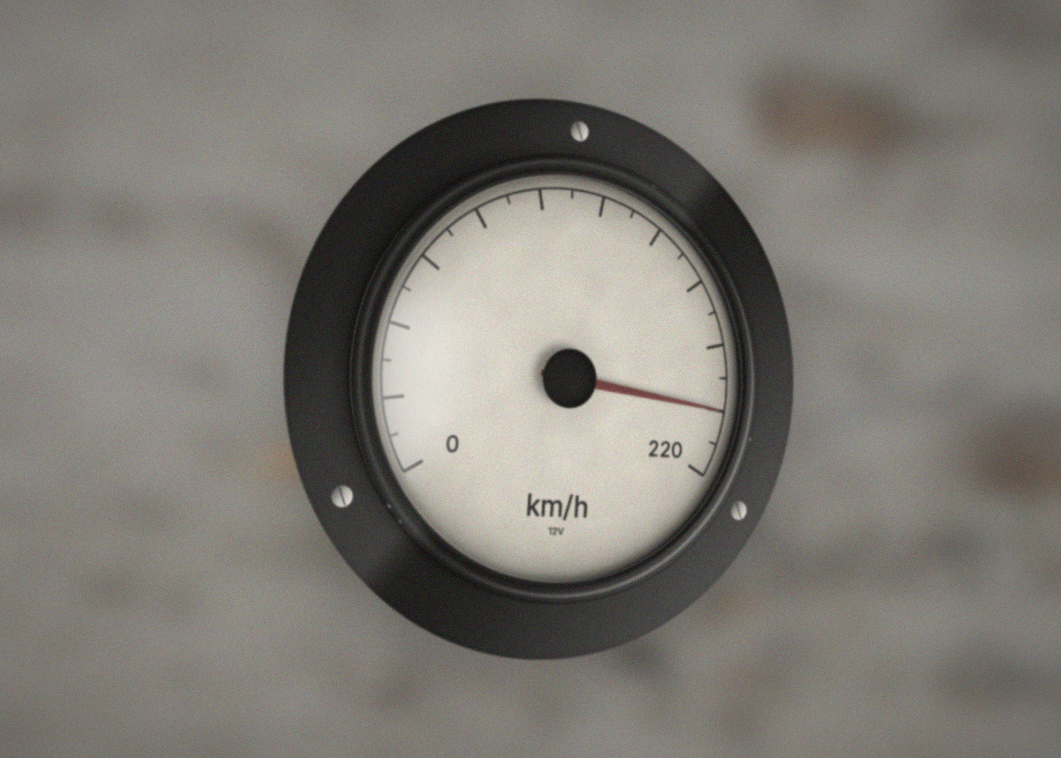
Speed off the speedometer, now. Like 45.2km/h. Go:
200km/h
